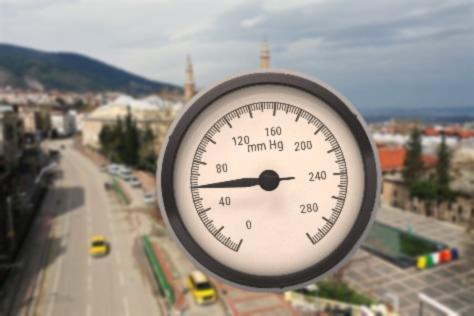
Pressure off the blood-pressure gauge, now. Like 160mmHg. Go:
60mmHg
